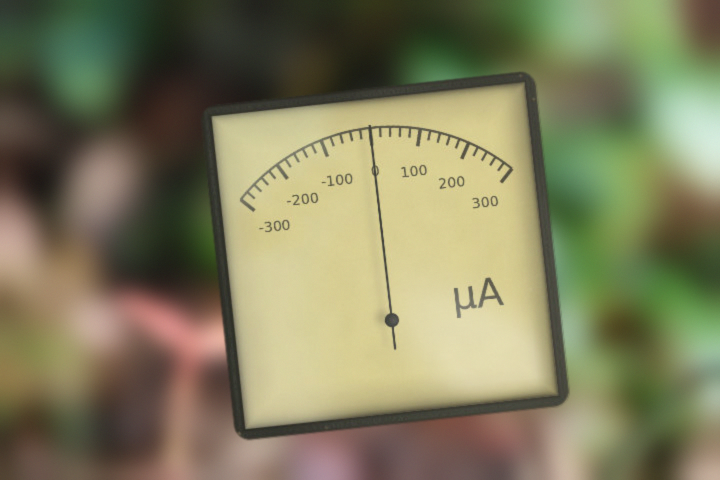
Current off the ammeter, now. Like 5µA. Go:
0µA
